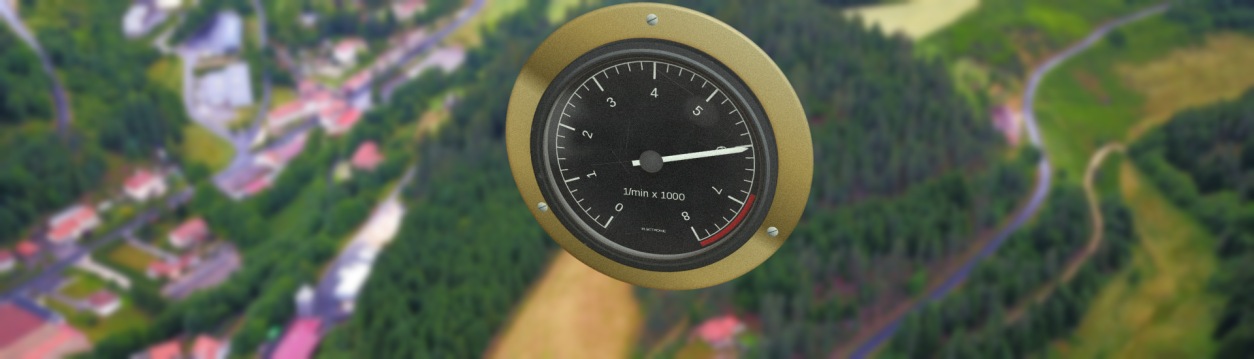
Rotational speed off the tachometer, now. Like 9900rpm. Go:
6000rpm
